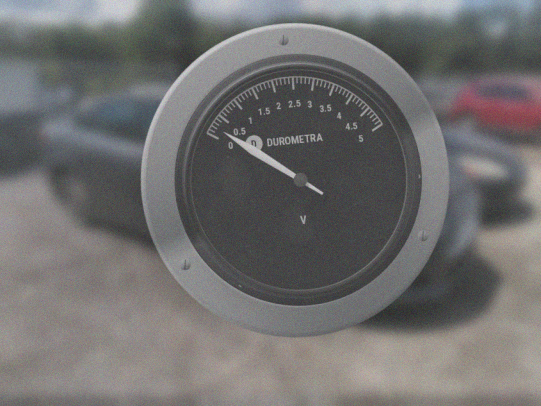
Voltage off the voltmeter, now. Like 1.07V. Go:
0.2V
